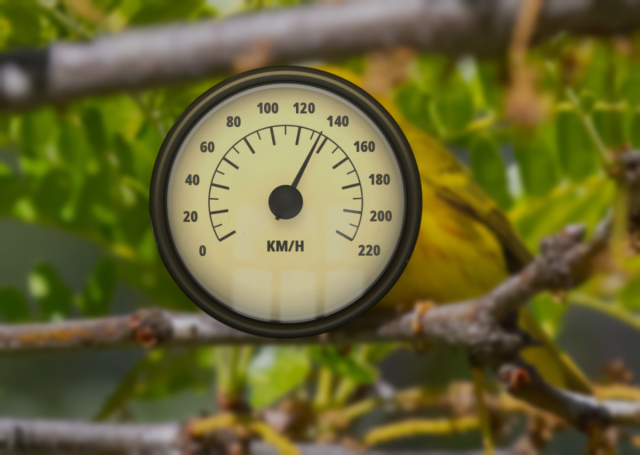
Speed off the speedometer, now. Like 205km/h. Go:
135km/h
